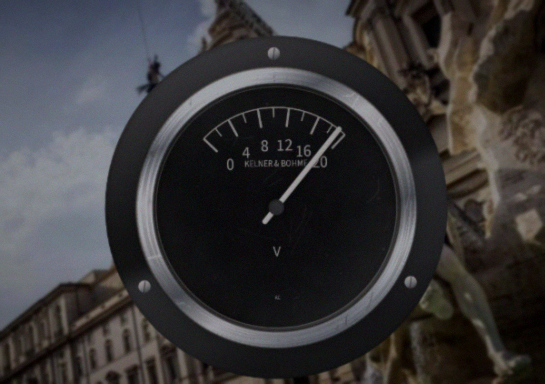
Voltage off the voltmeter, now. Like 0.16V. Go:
19V
